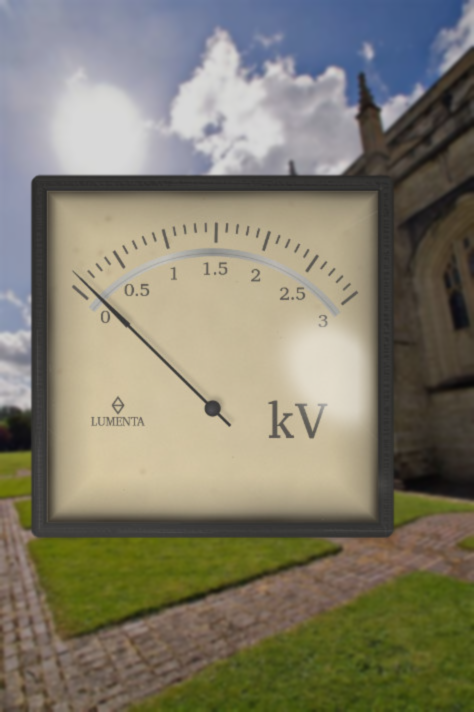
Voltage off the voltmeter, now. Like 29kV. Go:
0.1kV
